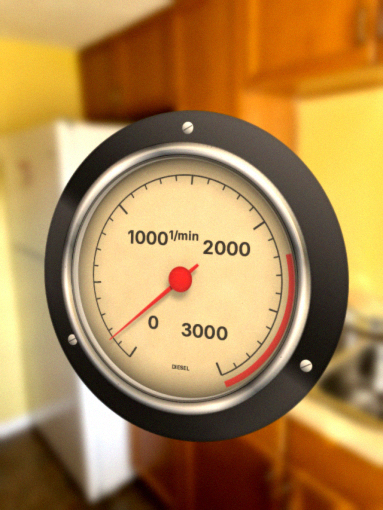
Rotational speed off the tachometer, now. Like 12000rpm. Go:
150rpm
